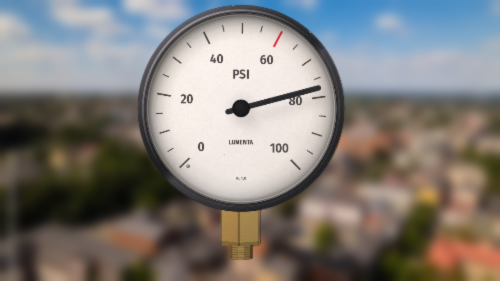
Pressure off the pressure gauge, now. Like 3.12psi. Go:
77.5psi
